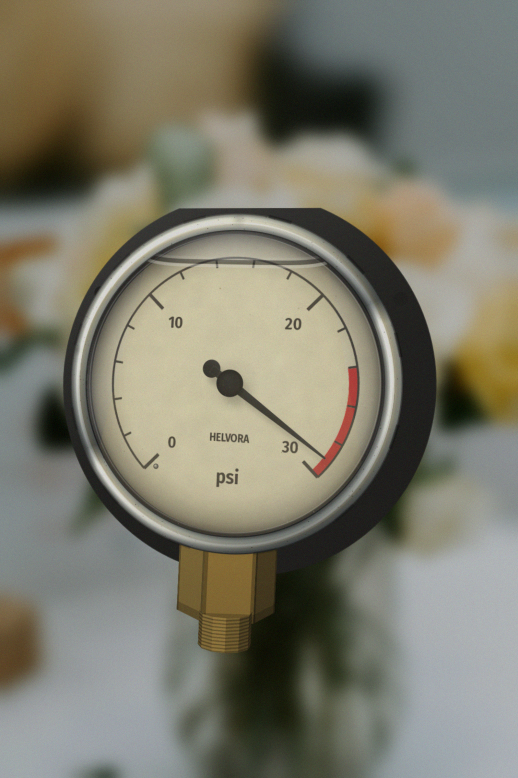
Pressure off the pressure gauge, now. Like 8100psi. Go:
29psi
